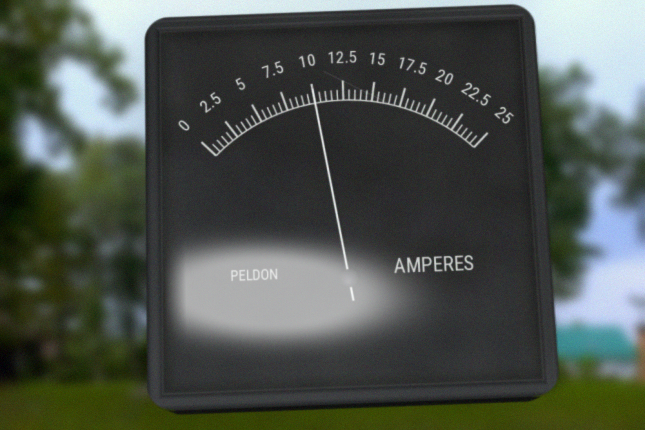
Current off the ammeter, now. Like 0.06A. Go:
10A
